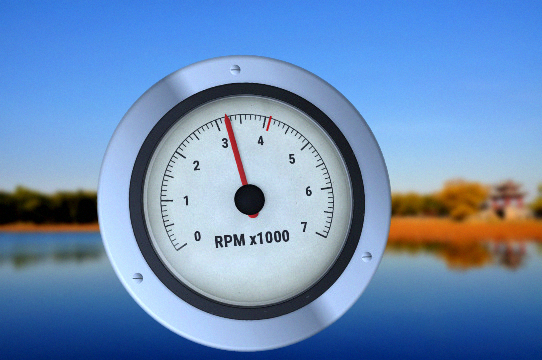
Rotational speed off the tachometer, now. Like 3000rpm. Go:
3200rpm
